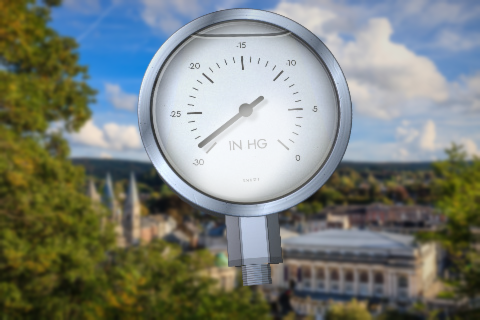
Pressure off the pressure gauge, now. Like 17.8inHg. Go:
-29inHg
